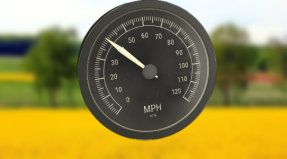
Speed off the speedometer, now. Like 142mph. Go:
40mph
